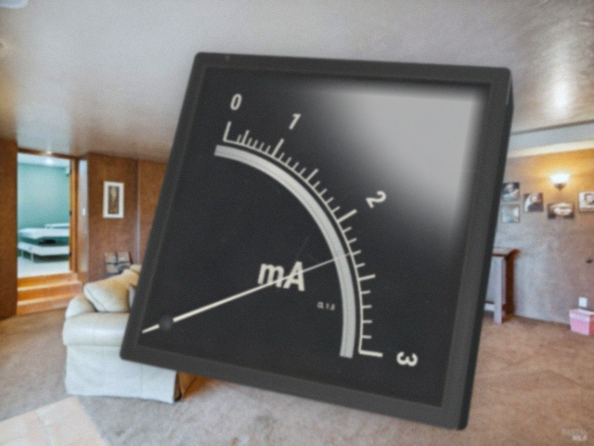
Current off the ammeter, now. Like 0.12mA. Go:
2.3mA
